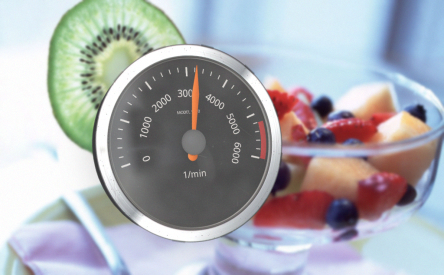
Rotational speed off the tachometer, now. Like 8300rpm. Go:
3200rpm
